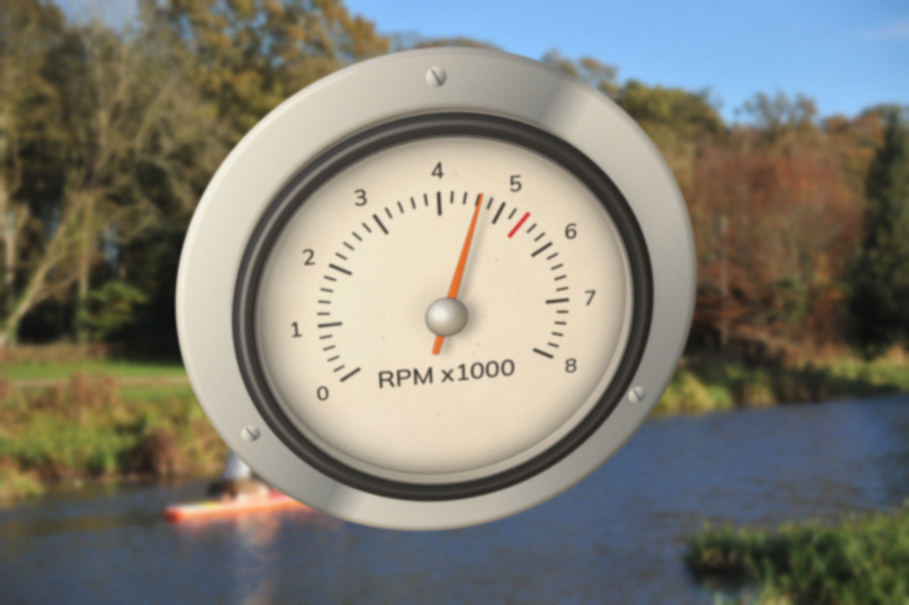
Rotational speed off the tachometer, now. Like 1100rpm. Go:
4600rpm
